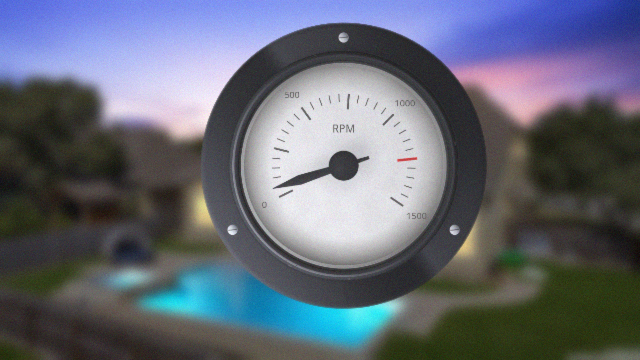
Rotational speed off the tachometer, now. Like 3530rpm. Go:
50rpm
